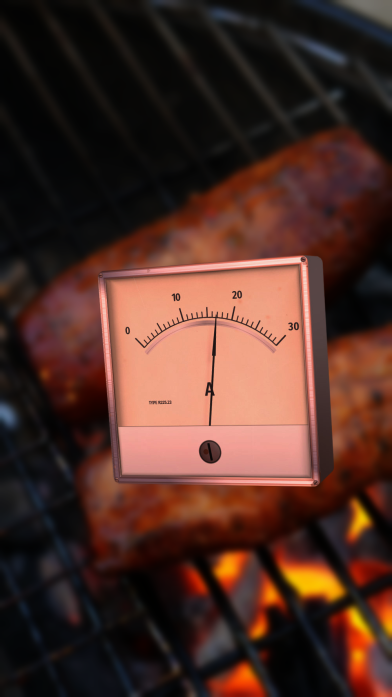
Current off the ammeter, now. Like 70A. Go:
17A
